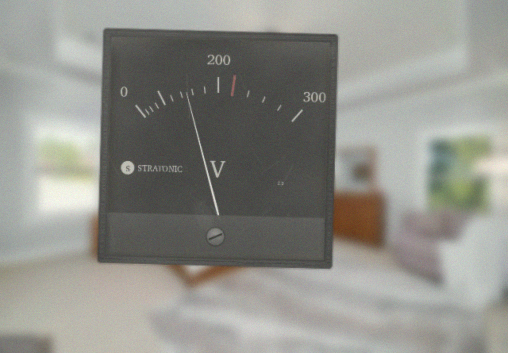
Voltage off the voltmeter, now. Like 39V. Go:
150V
